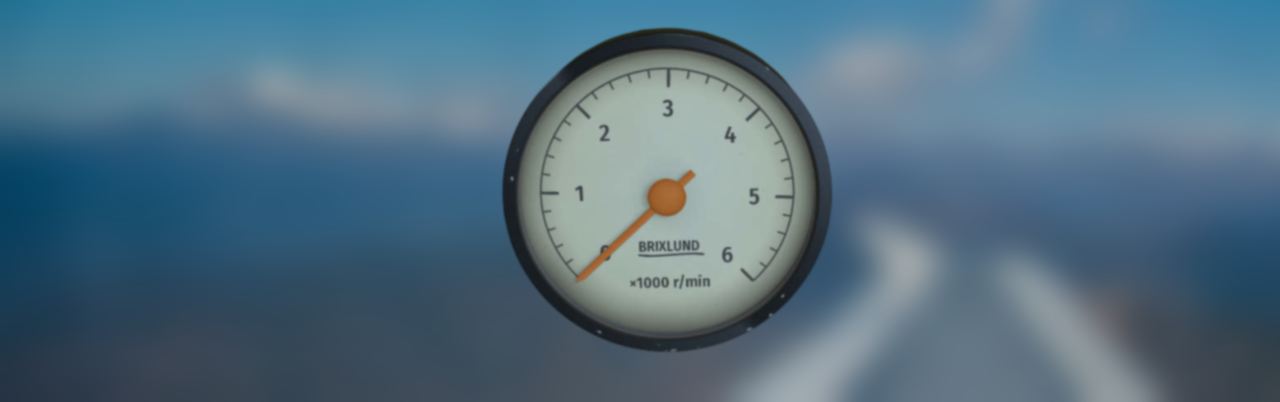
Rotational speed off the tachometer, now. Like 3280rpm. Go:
0rpm
